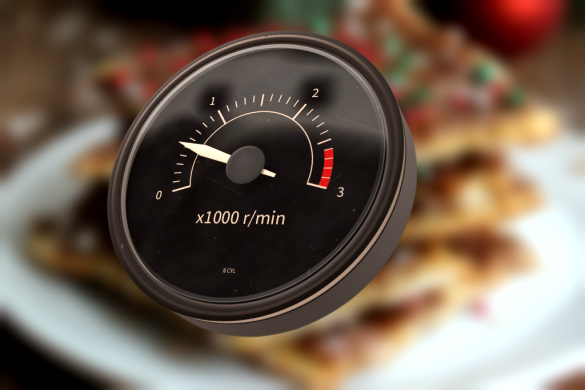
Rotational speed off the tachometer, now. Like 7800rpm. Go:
500rpm
